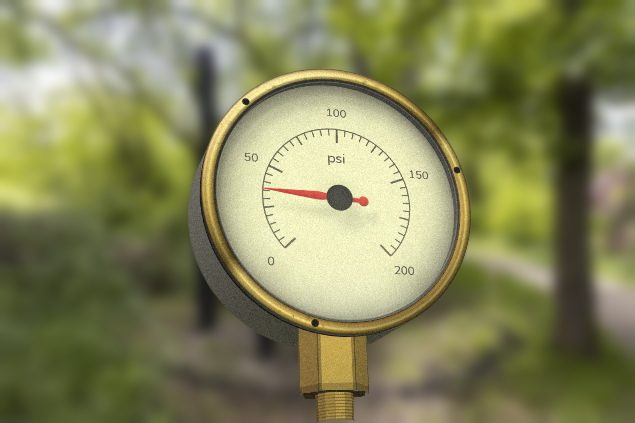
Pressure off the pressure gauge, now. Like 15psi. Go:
35psi
